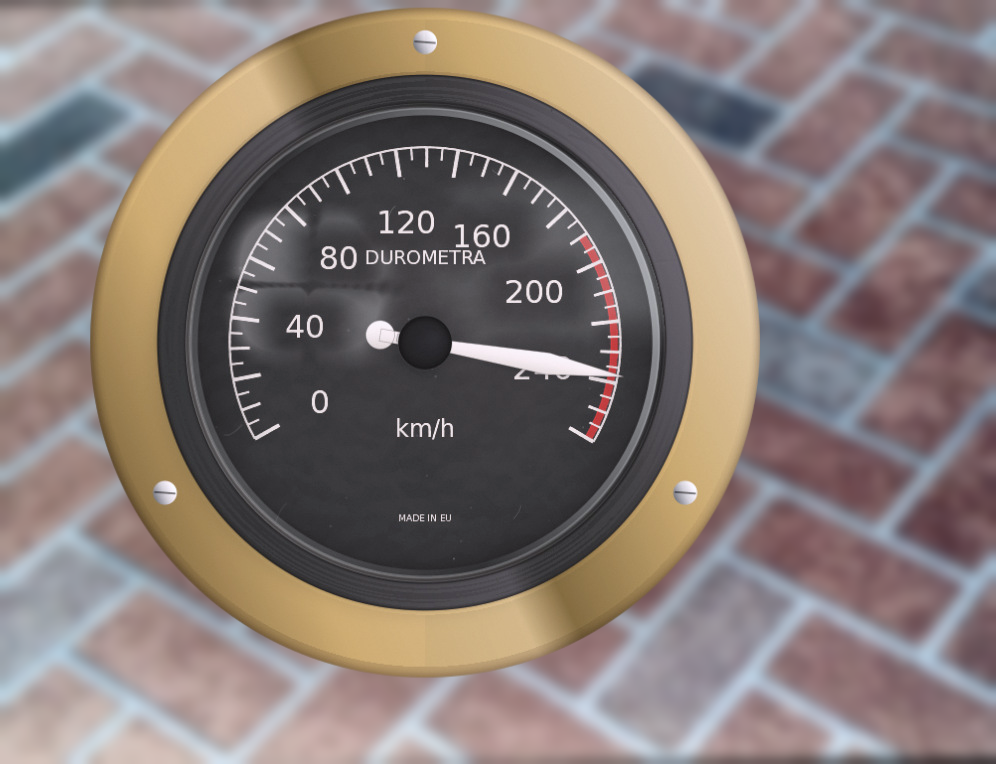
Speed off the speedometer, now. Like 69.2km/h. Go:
237.5km/h
